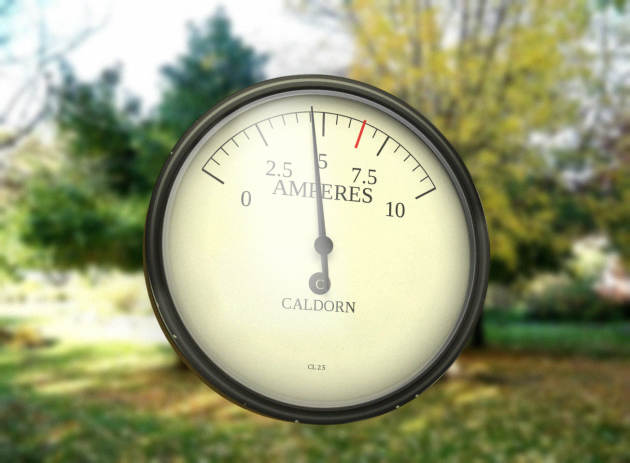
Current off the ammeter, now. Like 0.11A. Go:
4.5A
